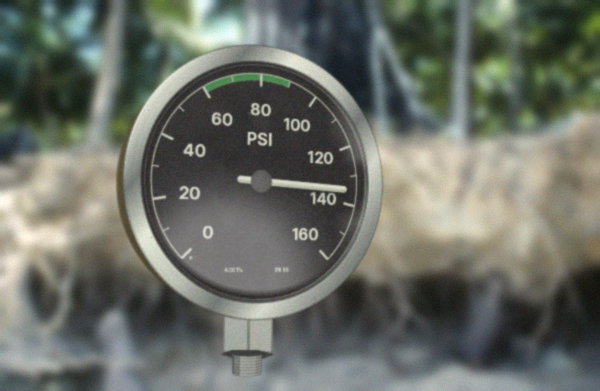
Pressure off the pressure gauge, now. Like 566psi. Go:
135psi
